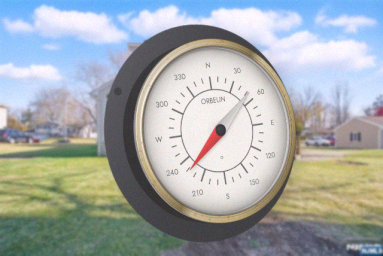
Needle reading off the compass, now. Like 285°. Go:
230°
